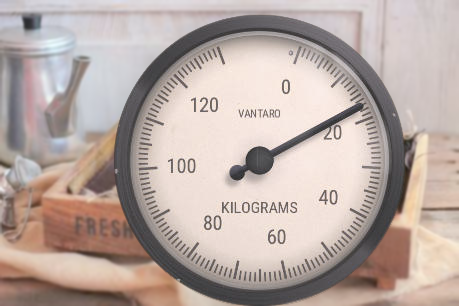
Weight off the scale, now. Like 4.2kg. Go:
17kg
